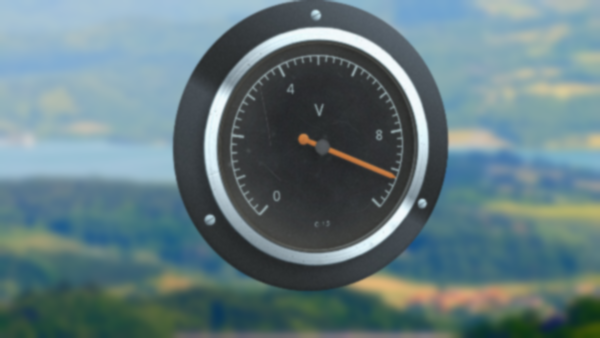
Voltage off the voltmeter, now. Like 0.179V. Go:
9.2V
